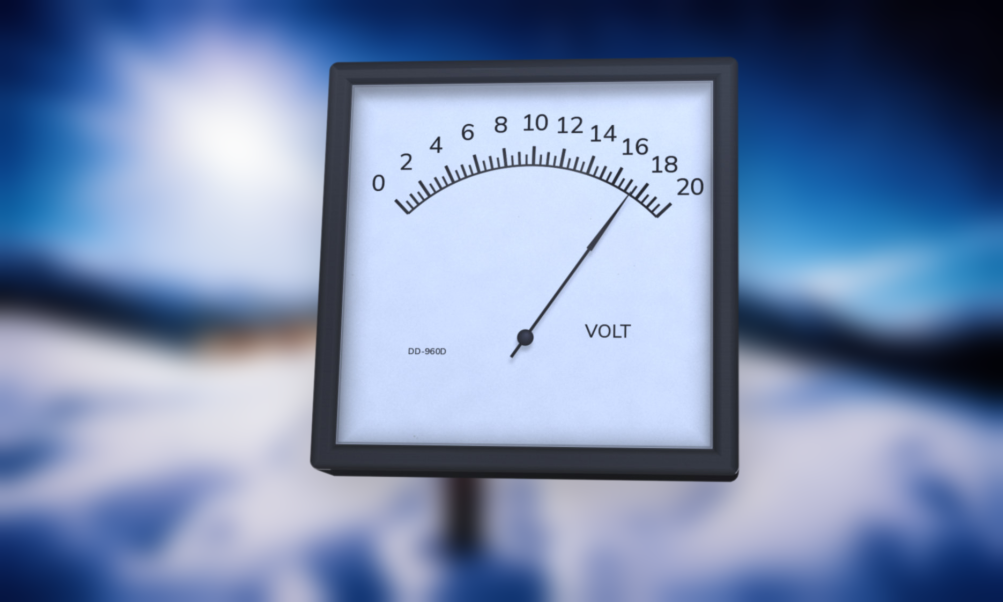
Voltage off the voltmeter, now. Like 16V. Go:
17.5V
